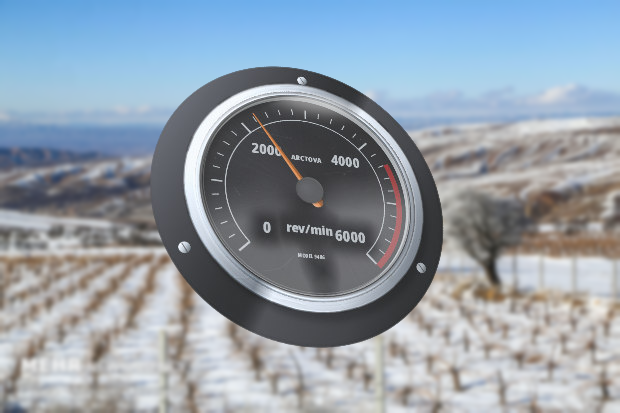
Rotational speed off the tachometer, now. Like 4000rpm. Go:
2200rpm
